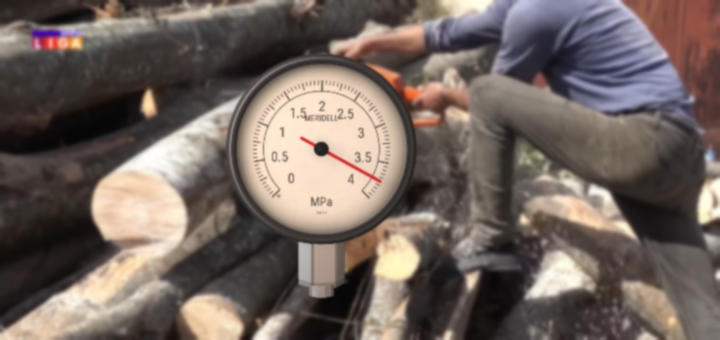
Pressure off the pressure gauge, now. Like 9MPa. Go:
3.75MPa
